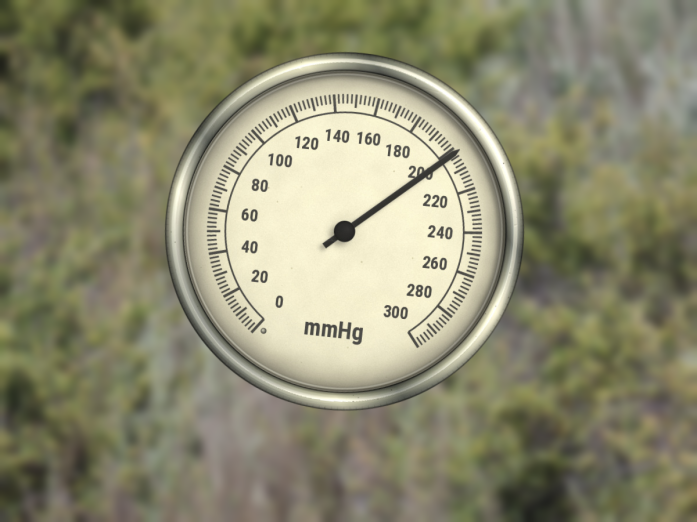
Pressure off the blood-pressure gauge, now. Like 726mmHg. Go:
202mmHg
